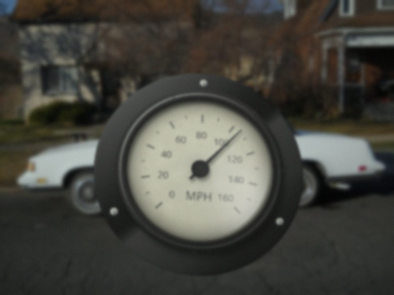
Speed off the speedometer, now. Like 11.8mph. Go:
105mph
